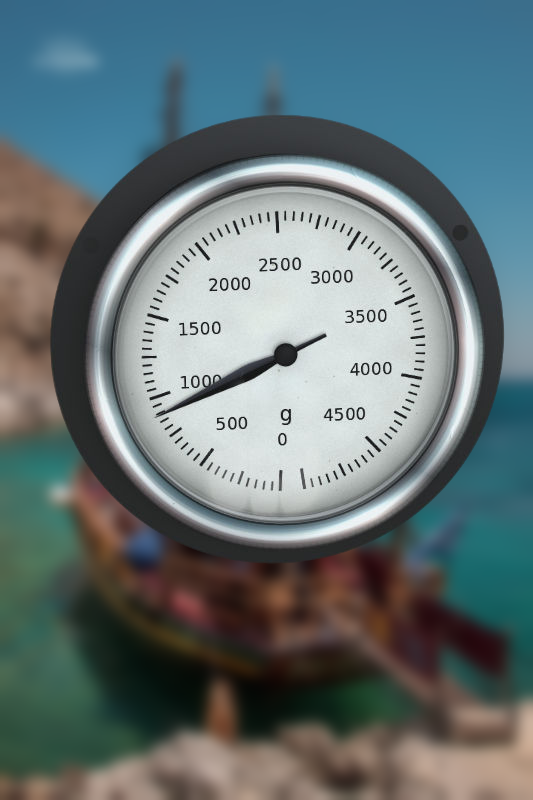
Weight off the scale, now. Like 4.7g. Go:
900g
